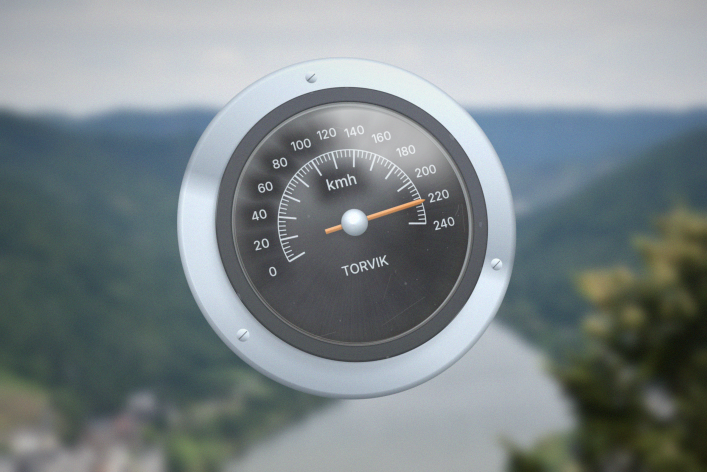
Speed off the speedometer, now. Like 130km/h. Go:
220km/h
